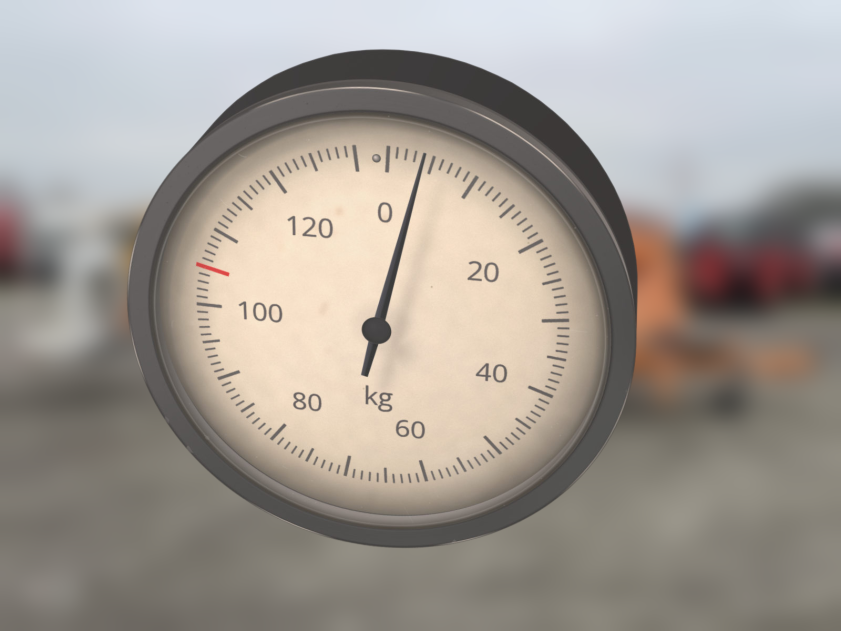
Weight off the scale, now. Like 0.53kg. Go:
4kg
